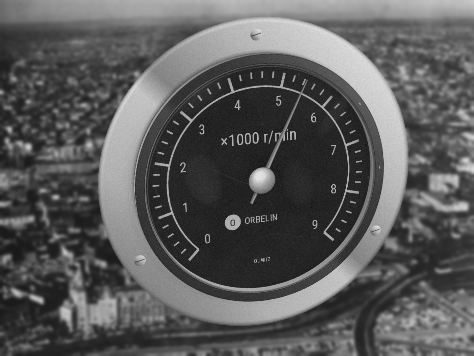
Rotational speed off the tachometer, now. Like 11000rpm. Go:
5400rpm
